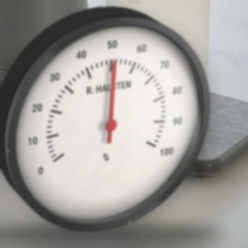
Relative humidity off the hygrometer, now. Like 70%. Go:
50%
